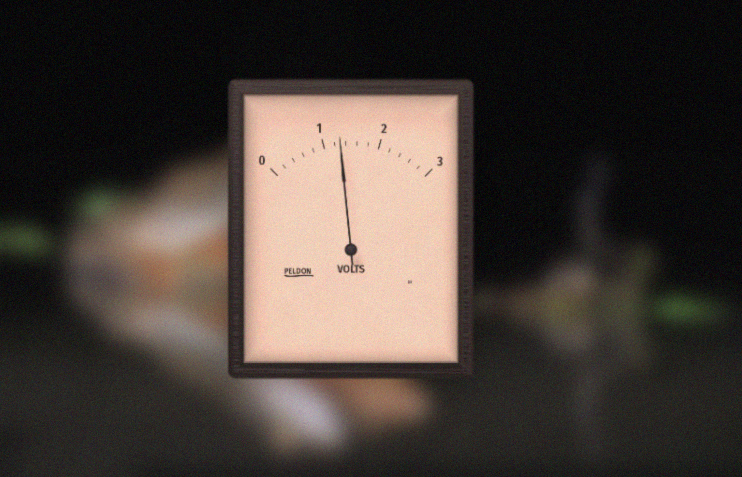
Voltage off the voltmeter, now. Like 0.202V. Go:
1.3V
